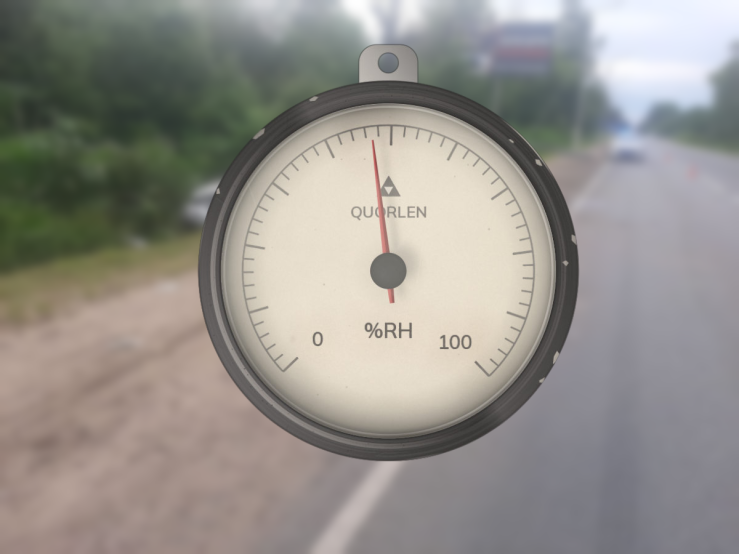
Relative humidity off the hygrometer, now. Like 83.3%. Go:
47%
